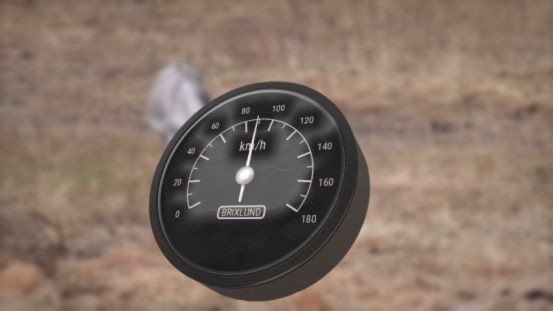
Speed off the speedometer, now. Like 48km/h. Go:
90km/h
